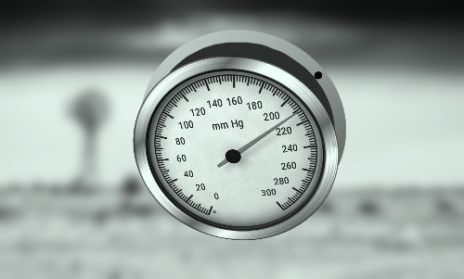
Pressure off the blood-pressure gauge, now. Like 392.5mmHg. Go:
210mmHg
